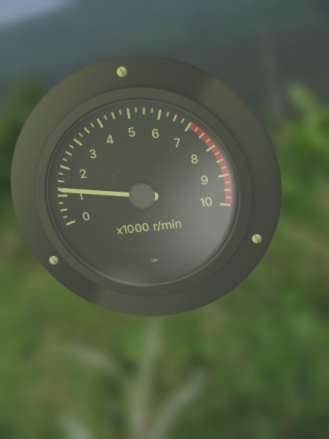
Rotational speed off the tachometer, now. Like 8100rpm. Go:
1250rpm
